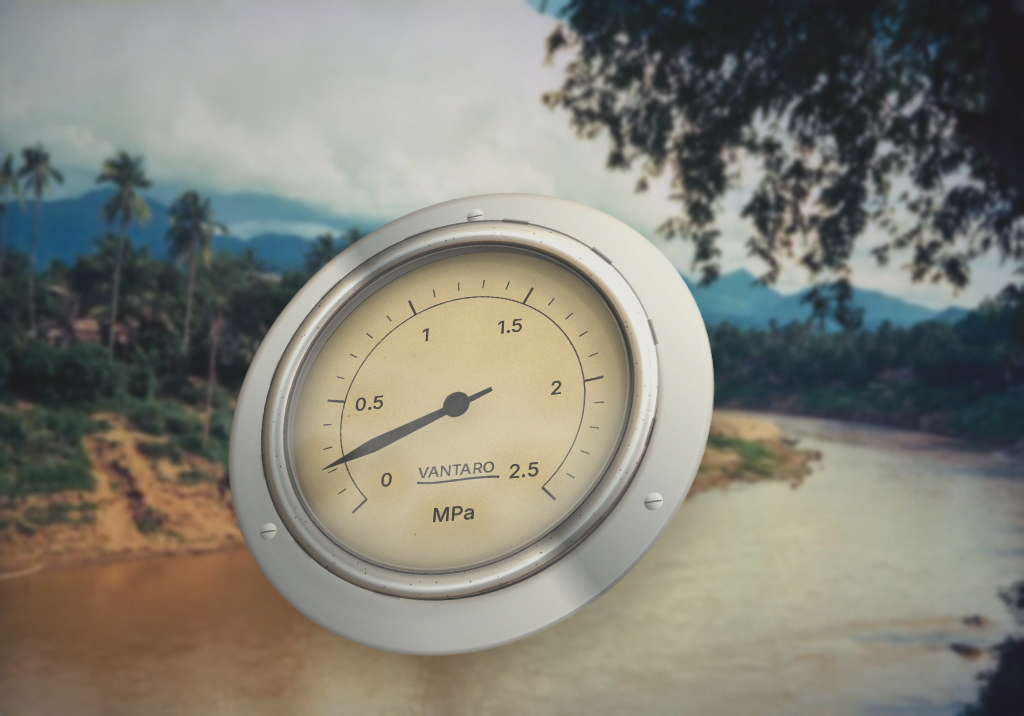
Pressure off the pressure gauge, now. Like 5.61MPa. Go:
0.2MPa
